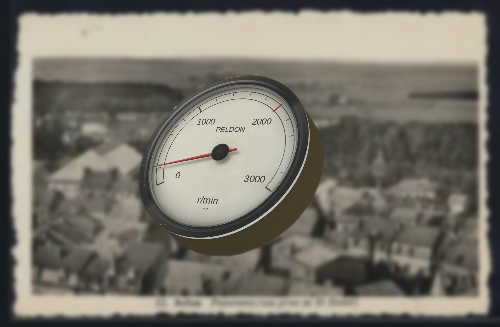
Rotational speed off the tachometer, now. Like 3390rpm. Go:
200rpm
